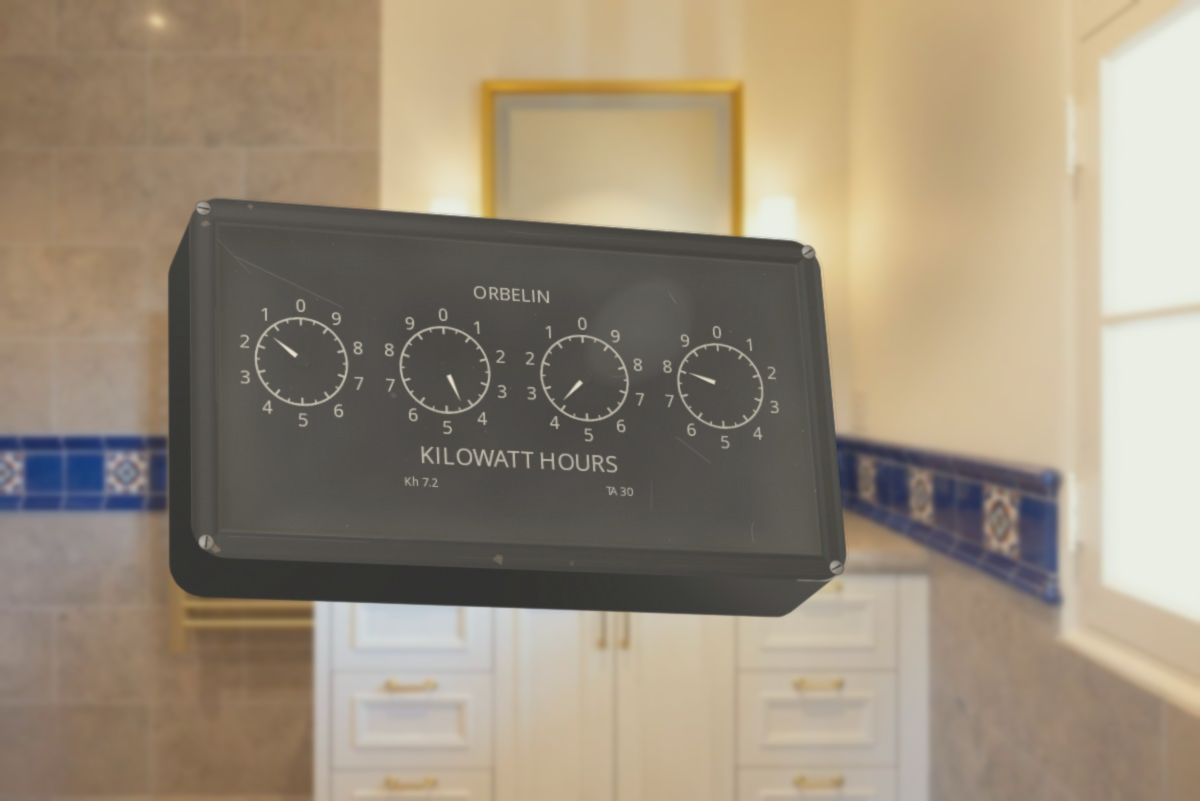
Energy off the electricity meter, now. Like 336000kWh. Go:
1438kWh
